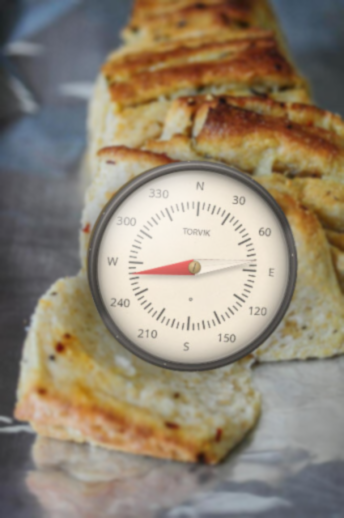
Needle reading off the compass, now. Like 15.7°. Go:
260°
